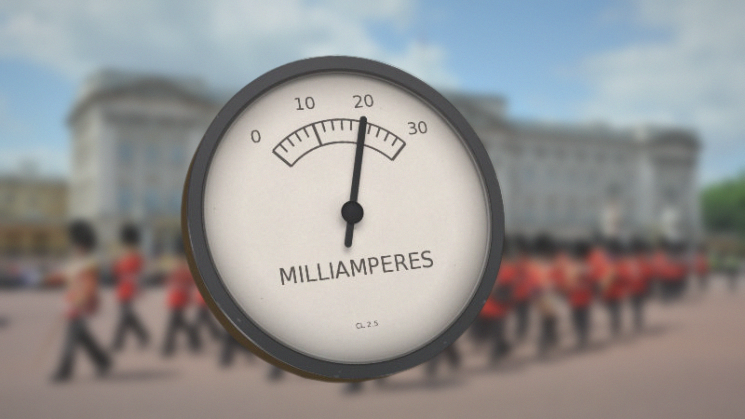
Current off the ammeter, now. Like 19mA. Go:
20mA
